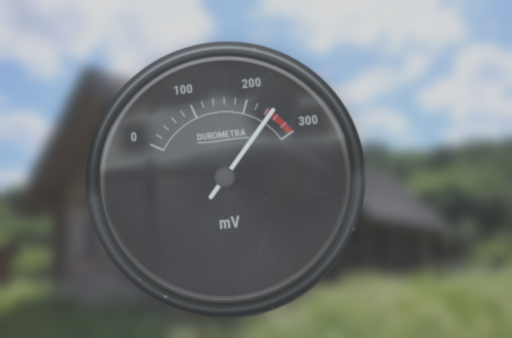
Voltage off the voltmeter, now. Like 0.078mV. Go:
250mV
